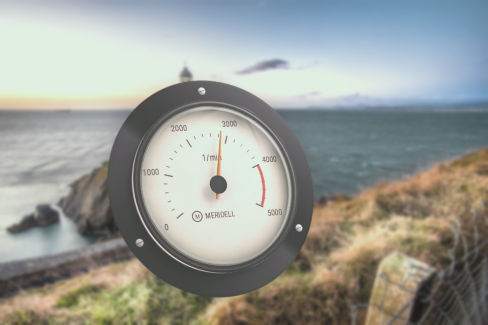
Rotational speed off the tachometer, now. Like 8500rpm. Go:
2800rpm
